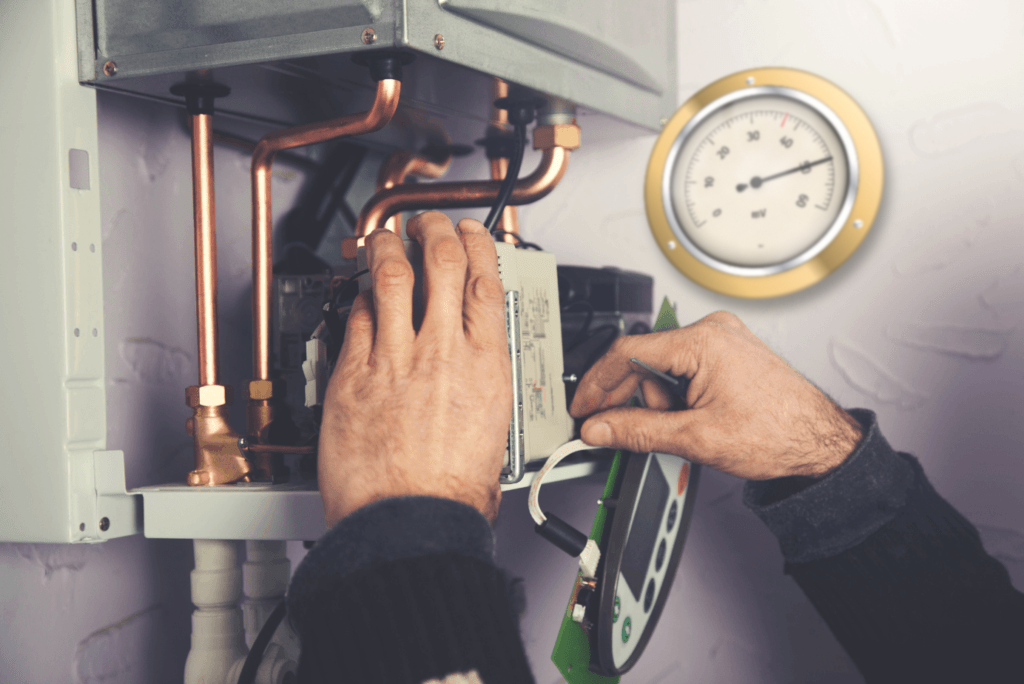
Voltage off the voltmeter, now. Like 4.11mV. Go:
50mV
